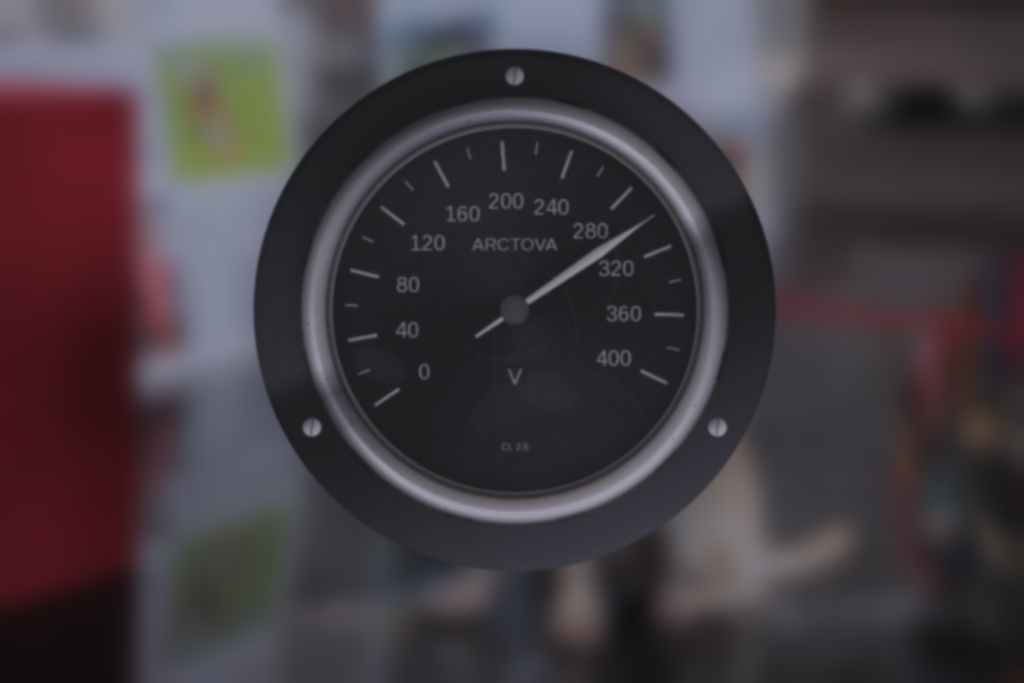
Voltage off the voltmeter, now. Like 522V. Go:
300V
